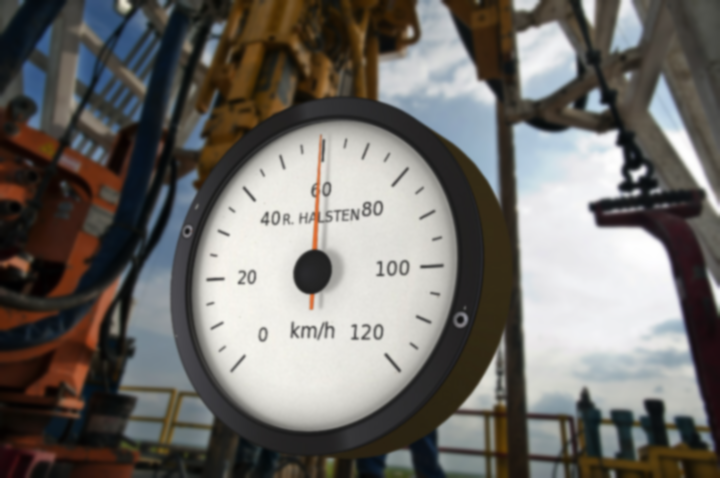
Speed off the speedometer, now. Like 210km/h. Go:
60km/h
